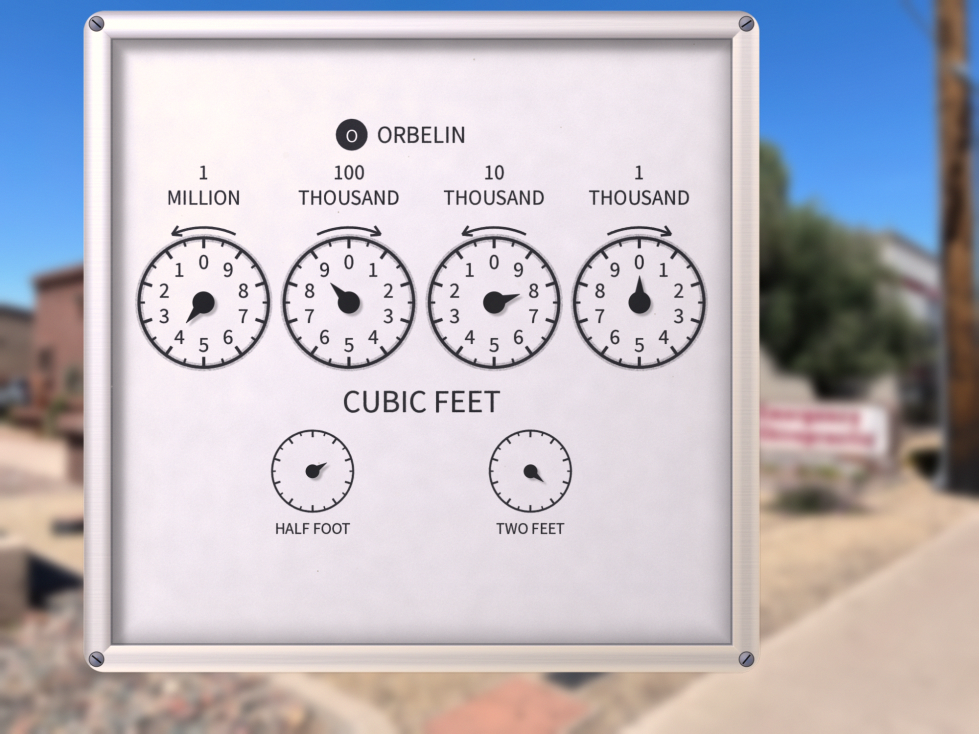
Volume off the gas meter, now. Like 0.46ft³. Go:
388000ft³
